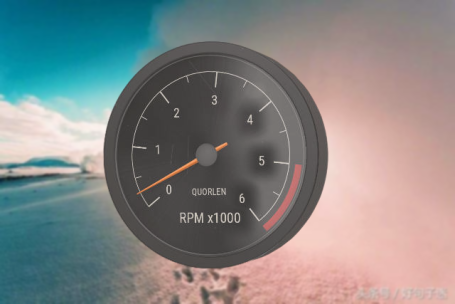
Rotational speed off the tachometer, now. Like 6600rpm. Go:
250rpm
